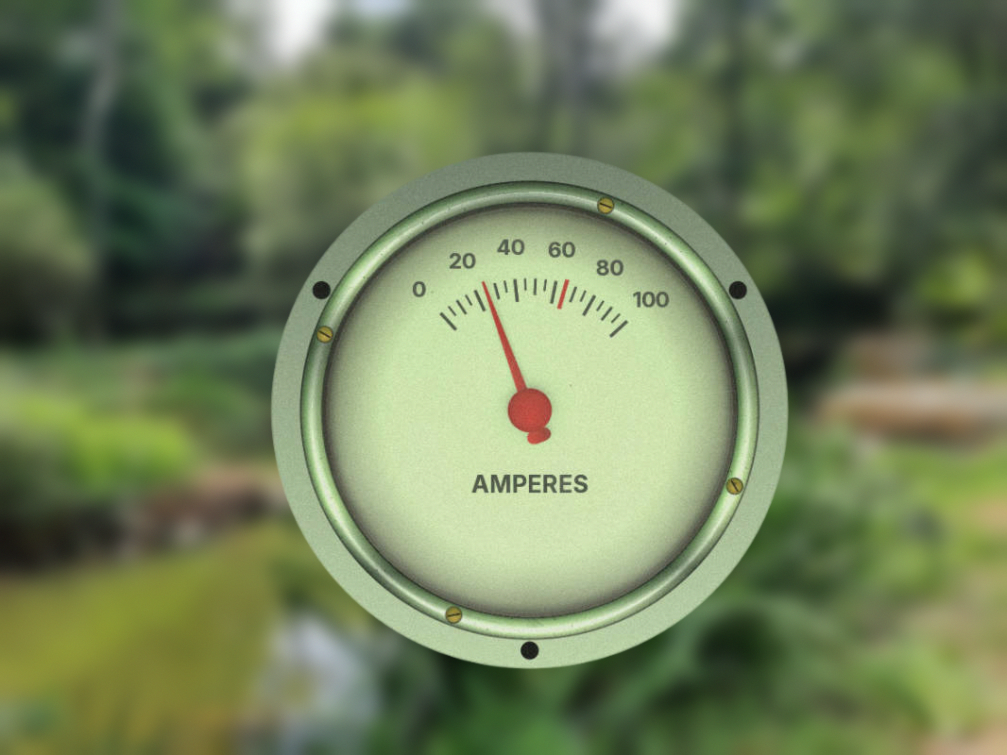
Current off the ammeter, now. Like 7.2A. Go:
25A
